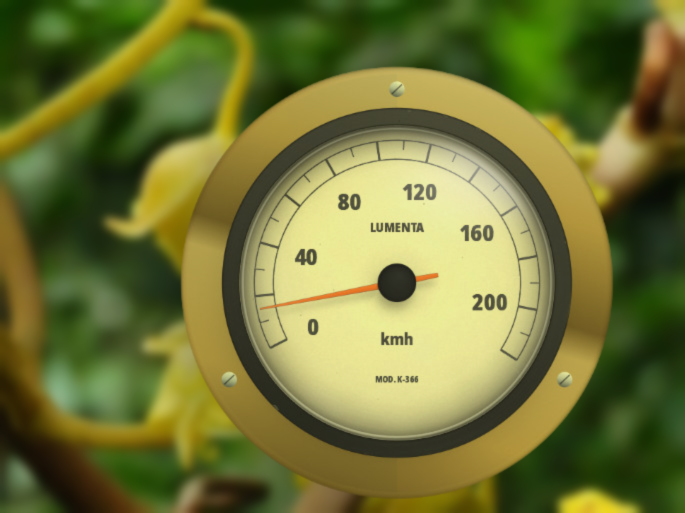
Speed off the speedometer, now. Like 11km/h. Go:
15km/h
